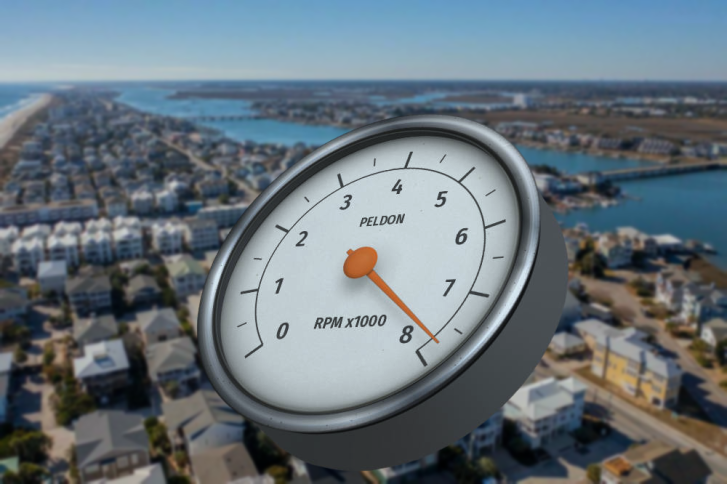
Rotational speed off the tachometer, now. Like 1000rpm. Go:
7750rpm
